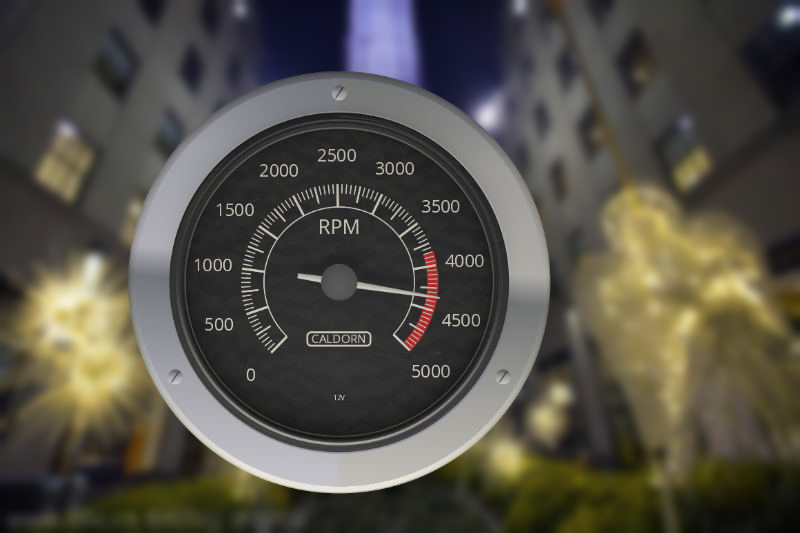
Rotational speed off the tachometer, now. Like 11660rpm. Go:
4350rpm
